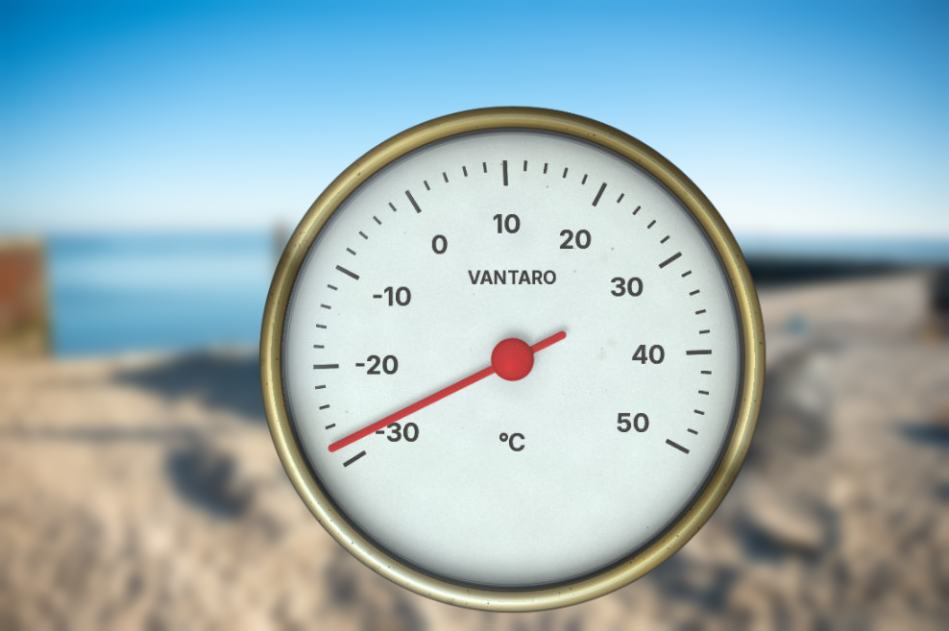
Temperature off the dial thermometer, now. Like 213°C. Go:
-28°C
